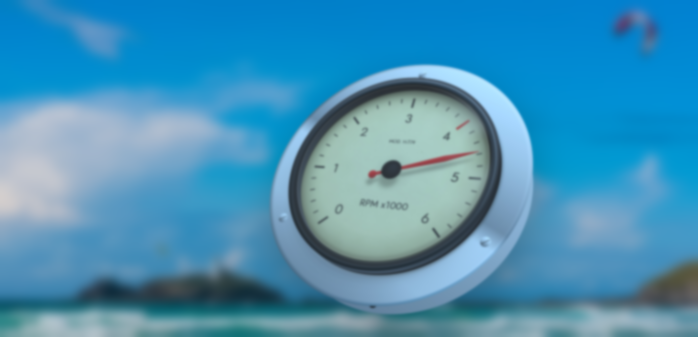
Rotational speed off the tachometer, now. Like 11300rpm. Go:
4600rpm
